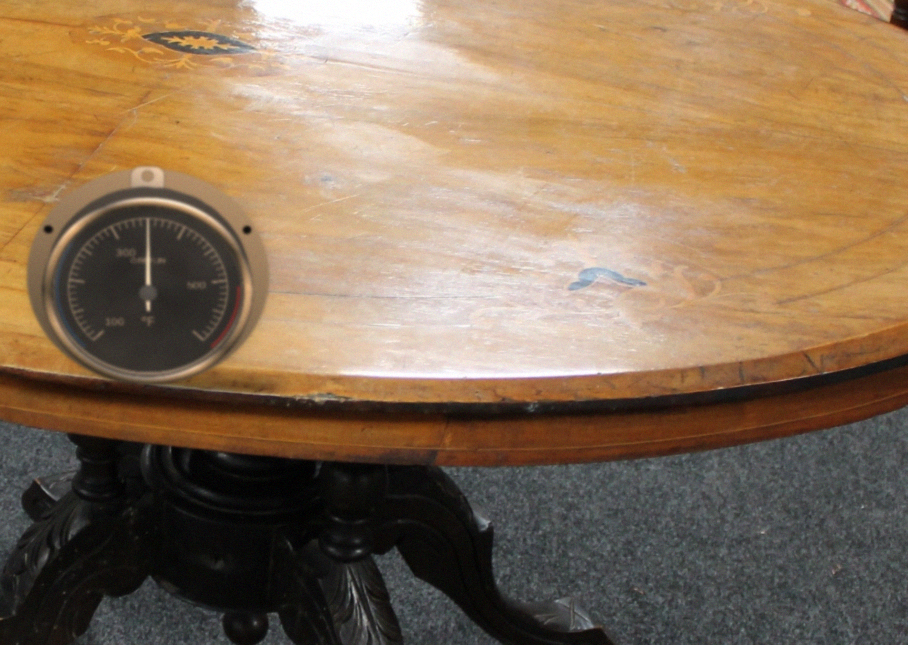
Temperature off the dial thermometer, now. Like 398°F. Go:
350°F
